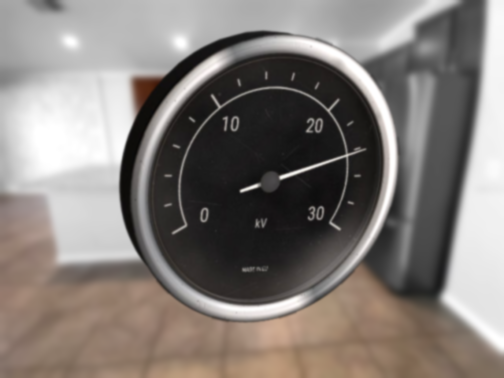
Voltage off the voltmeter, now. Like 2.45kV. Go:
24kV
